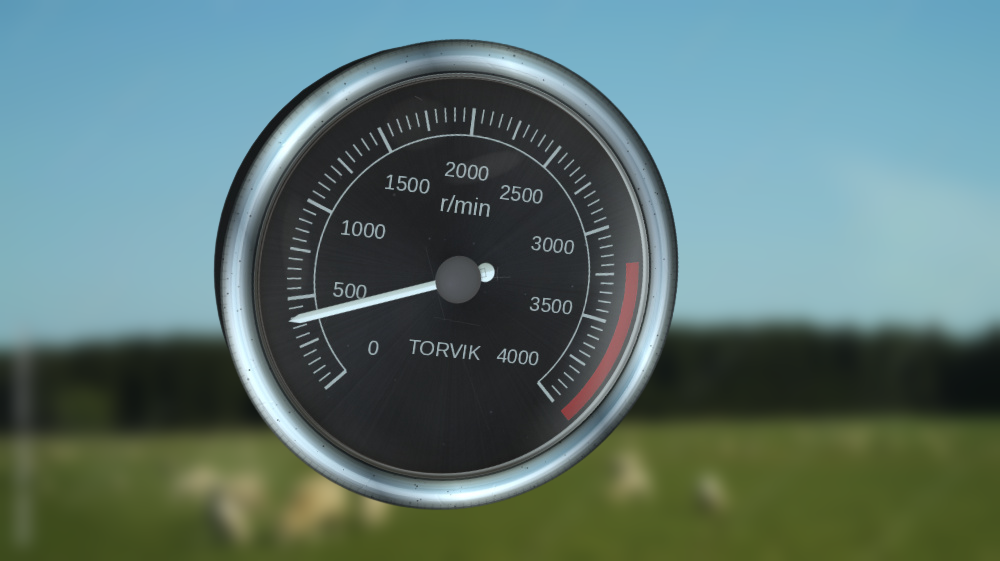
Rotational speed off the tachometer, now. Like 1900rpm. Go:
400rpm
